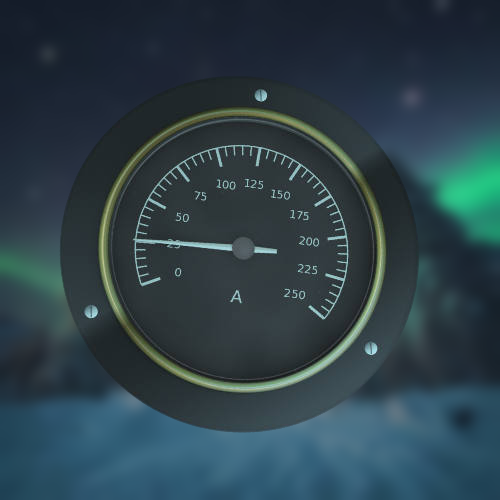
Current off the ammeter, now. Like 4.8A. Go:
25A
